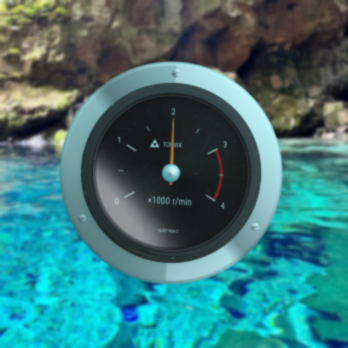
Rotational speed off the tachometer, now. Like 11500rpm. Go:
2000rpm
